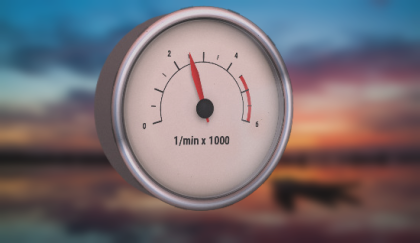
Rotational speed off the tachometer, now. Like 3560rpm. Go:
2500rpm
